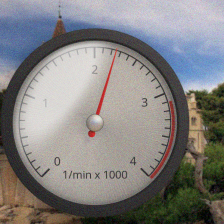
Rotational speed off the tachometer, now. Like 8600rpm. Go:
2250rpm
